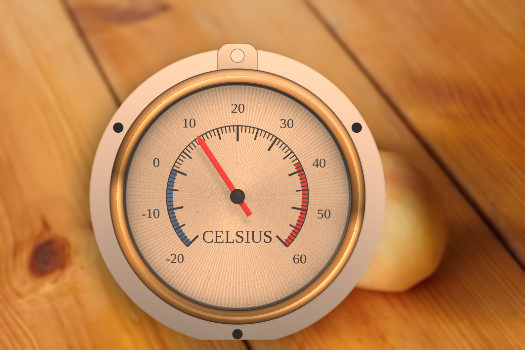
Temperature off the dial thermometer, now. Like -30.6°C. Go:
10°C
